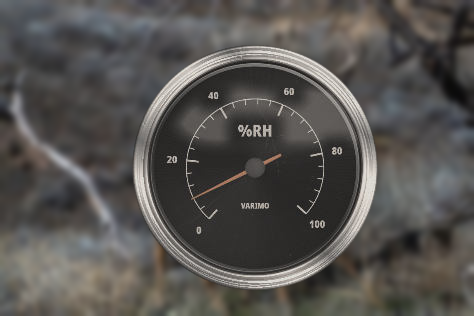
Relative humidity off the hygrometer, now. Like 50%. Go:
8%
